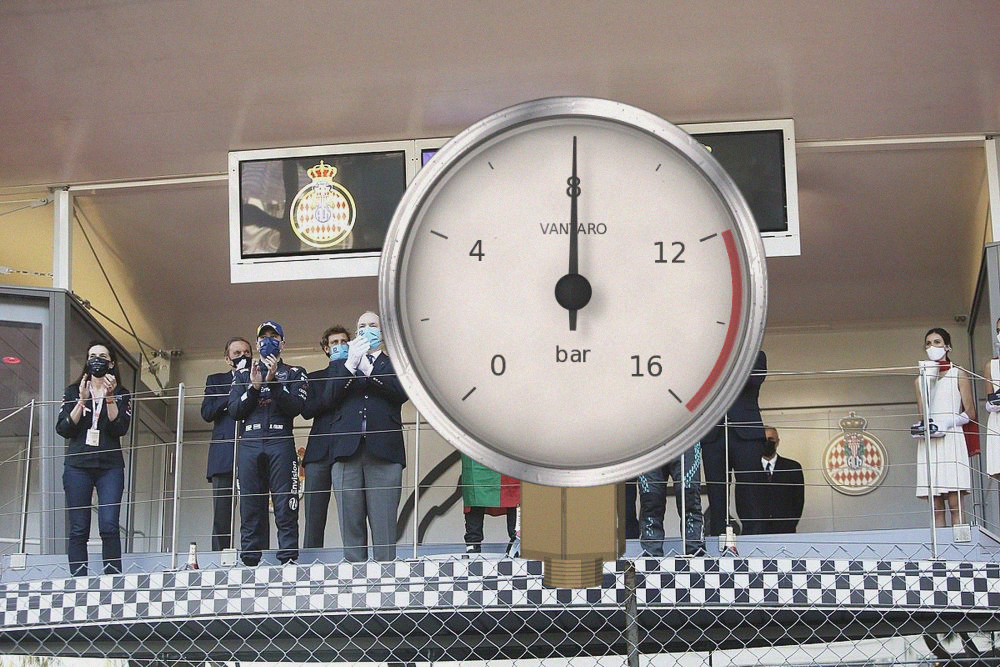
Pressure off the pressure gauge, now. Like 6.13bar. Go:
8bar
